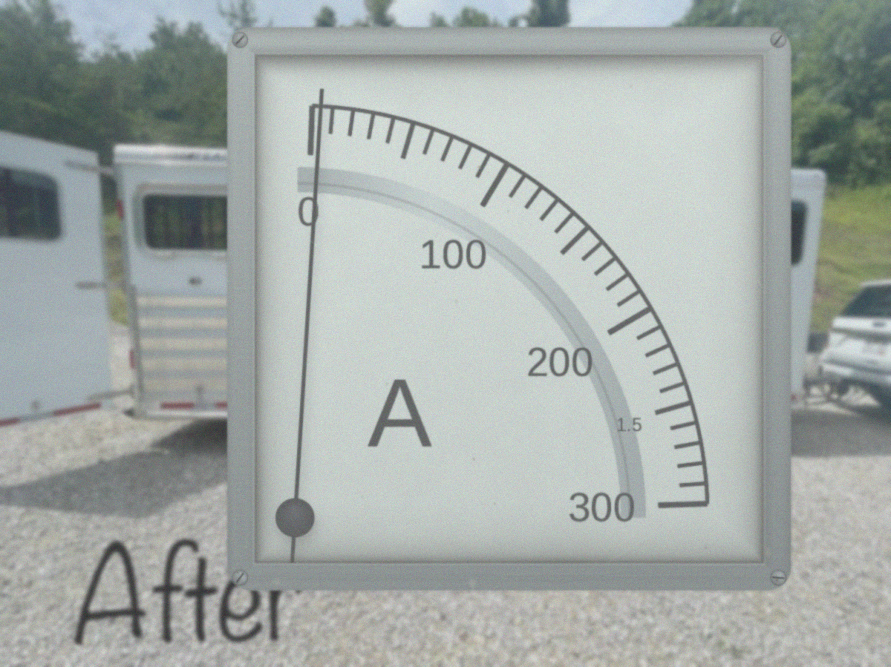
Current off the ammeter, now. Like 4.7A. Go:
5A
